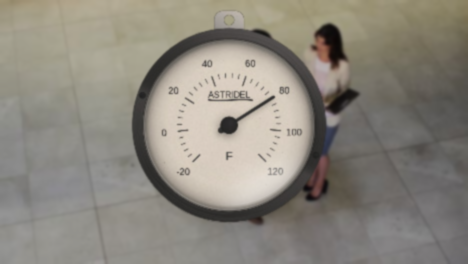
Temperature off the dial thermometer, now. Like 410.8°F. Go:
80°F
